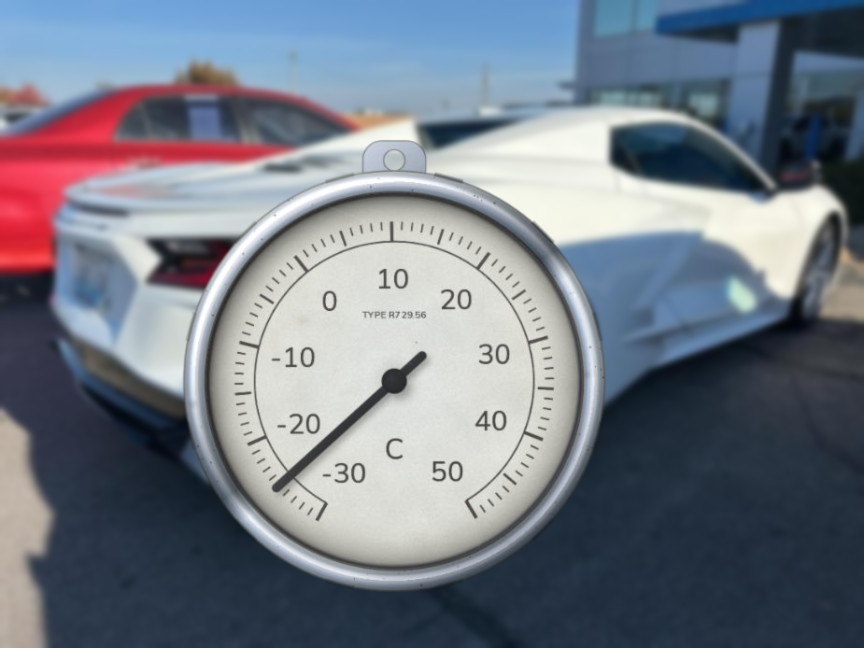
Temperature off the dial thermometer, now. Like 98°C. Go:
-25°C
